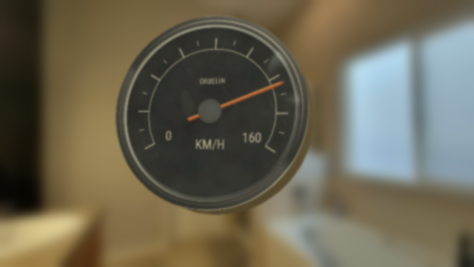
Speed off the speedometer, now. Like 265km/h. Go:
125km/h
